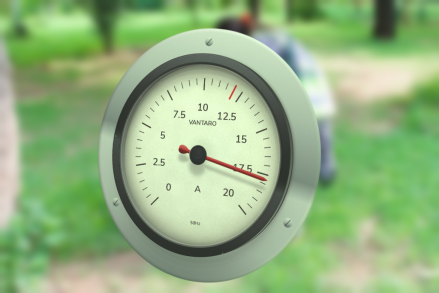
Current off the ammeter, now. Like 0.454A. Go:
17.75A
